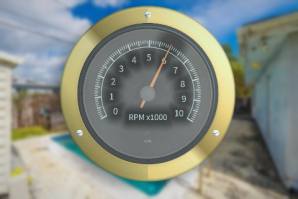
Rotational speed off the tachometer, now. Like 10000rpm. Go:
6000rpm
